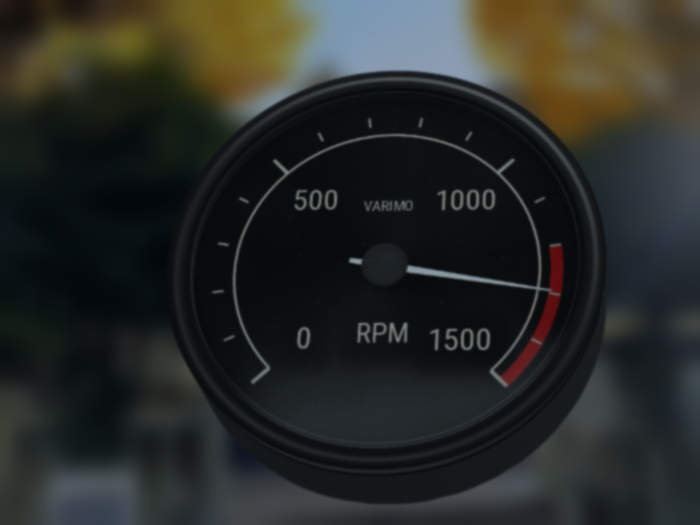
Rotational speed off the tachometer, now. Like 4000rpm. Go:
1300rpm
